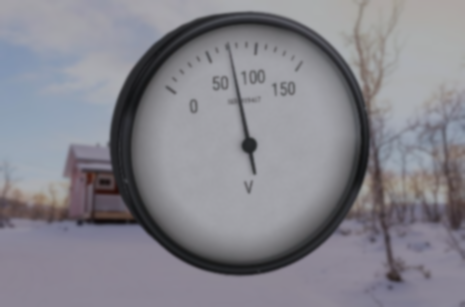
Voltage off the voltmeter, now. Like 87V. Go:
70V
